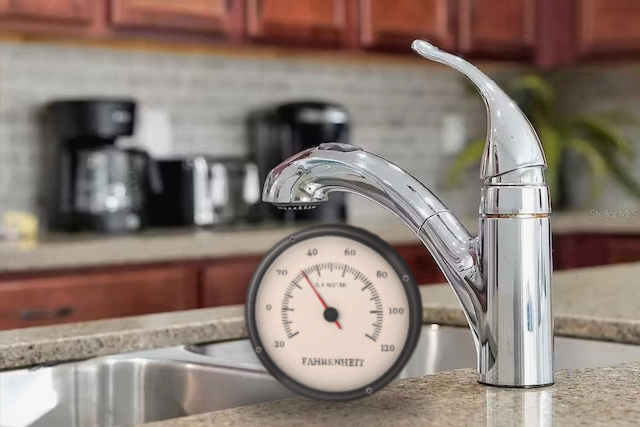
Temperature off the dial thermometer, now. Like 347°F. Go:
30°F
